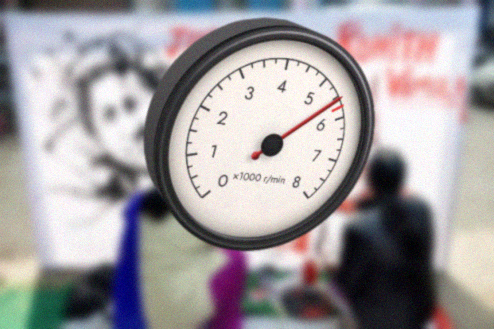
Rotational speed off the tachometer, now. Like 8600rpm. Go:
5500rpm
